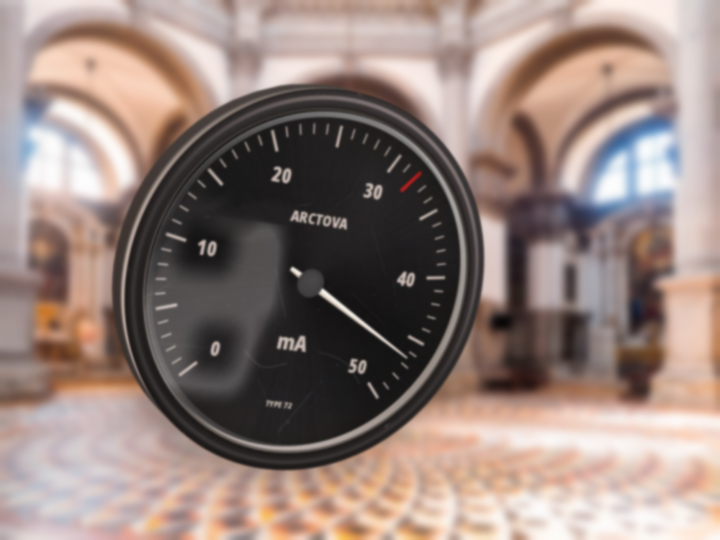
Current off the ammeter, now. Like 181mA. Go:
46.5mA
